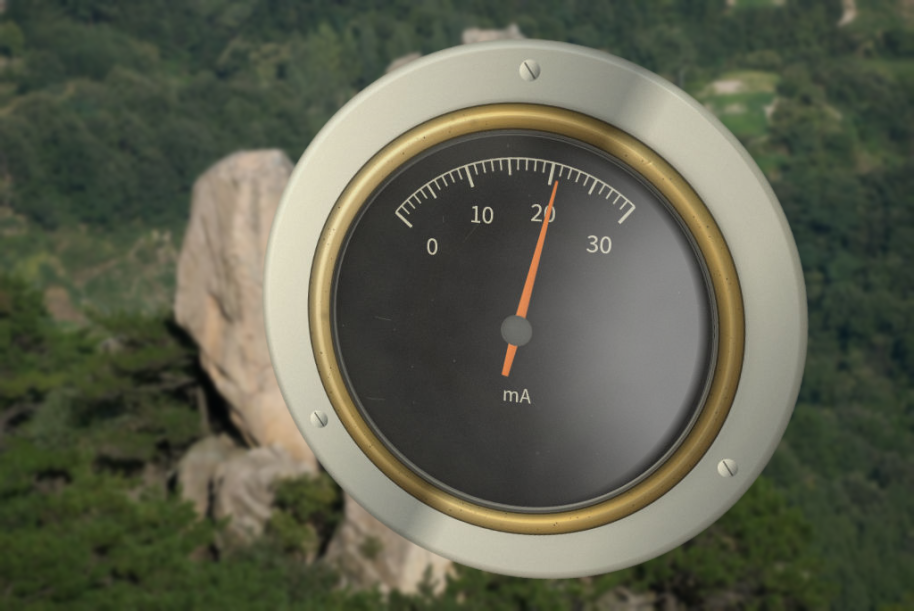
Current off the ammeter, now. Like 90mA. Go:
21mA
